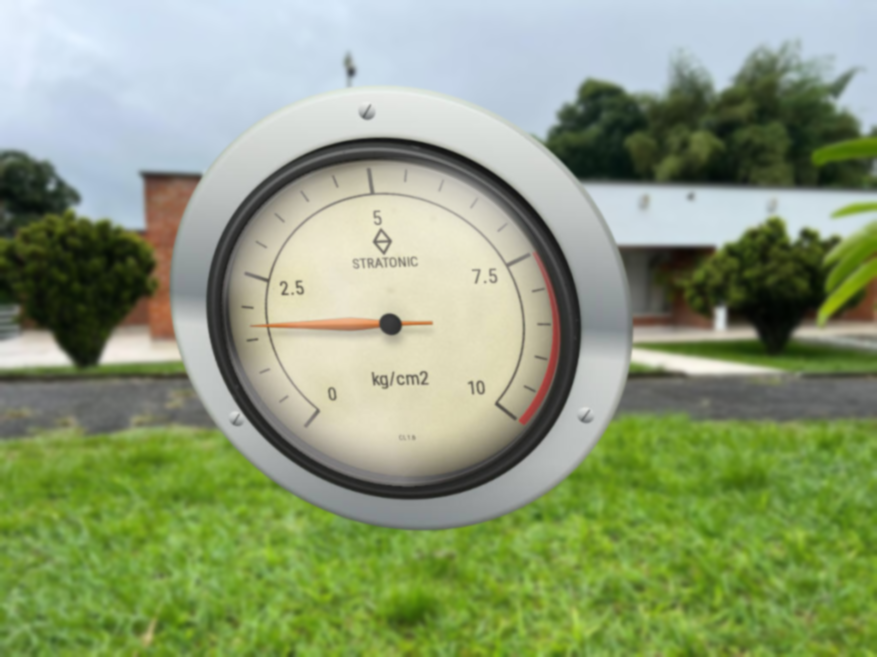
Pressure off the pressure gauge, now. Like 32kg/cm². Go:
1.75kg/cm²
